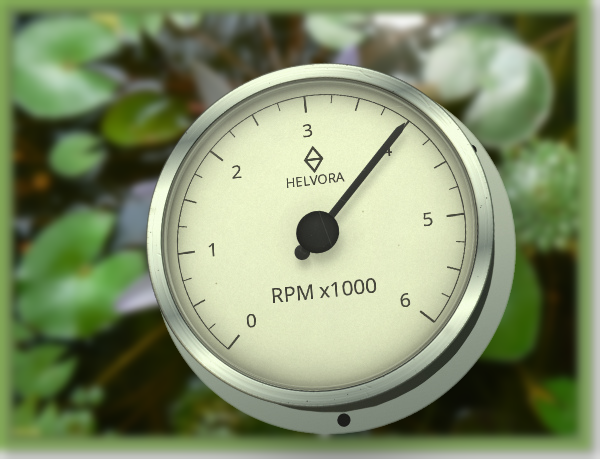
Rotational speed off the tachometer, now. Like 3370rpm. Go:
4000rpm
